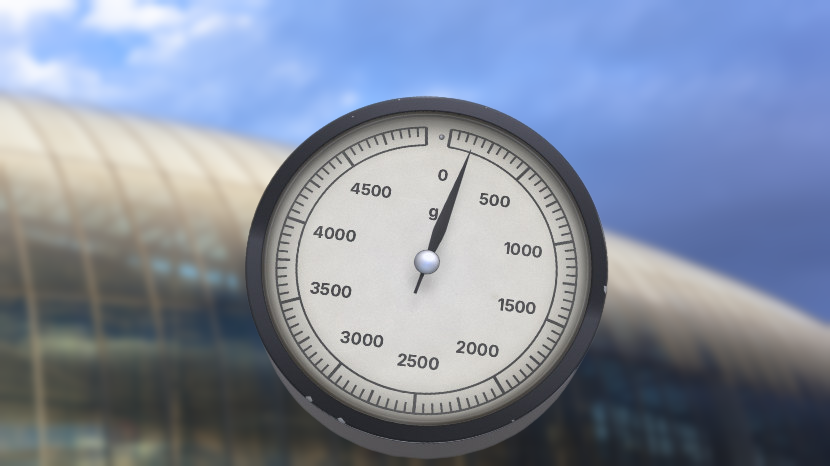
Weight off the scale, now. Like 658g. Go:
150g
